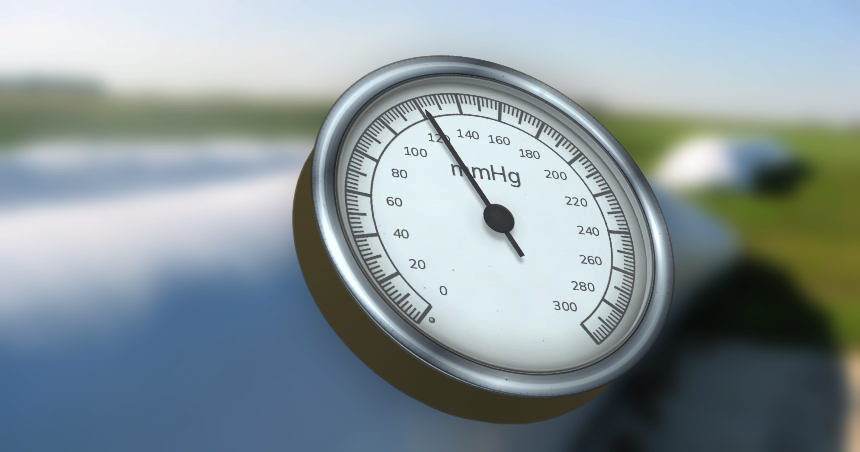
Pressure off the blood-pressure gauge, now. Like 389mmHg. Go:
120mmHg
